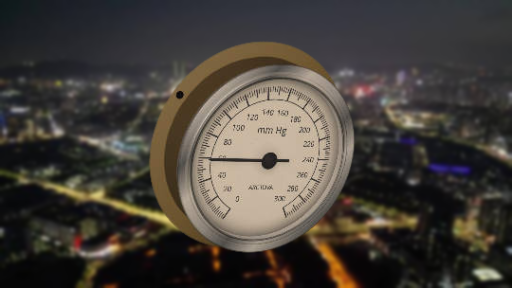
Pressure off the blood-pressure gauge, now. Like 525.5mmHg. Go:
60mmHg
